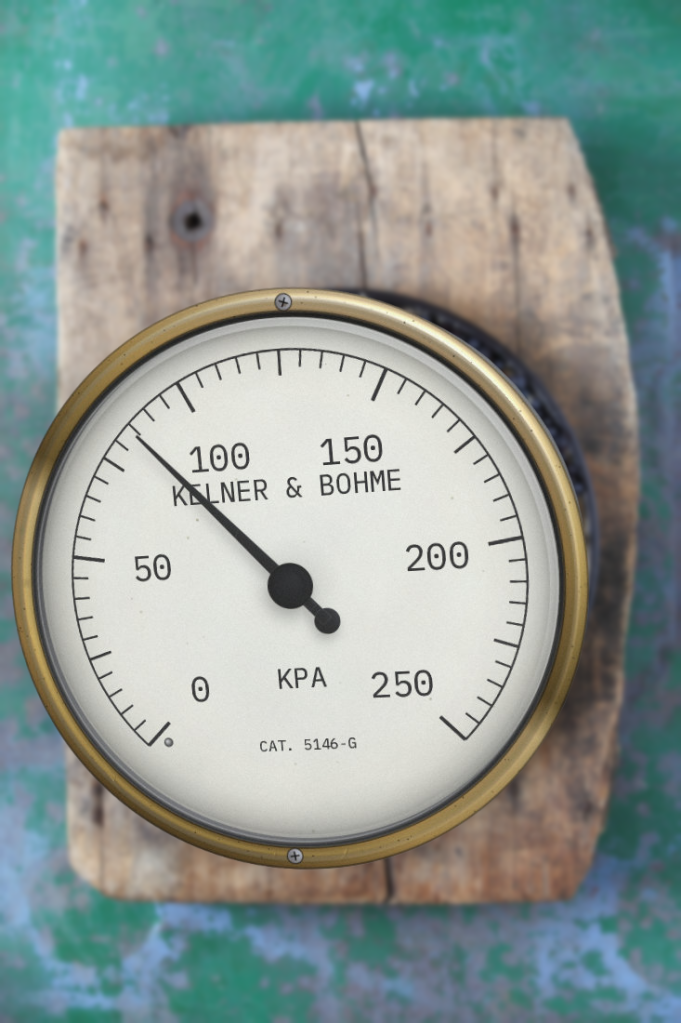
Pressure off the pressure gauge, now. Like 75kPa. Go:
85kPa
